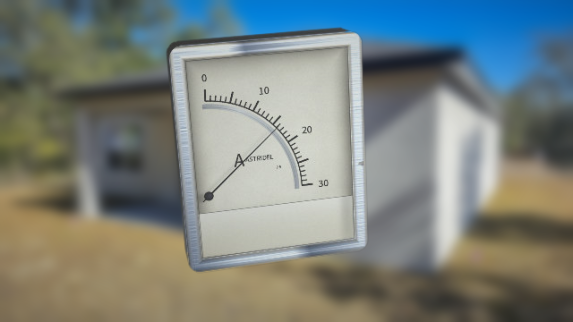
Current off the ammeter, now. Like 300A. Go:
16A
